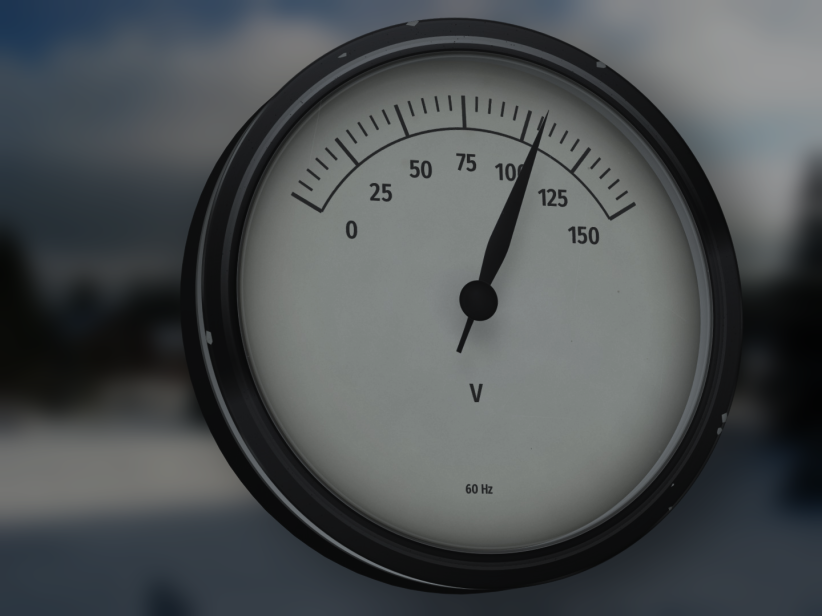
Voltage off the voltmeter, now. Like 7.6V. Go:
105V
